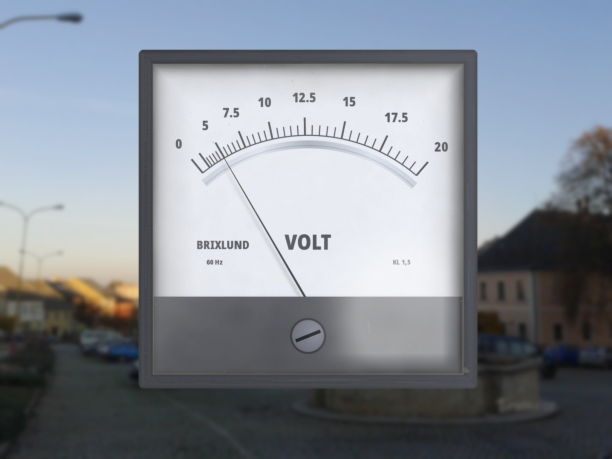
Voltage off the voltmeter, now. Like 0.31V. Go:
5V
